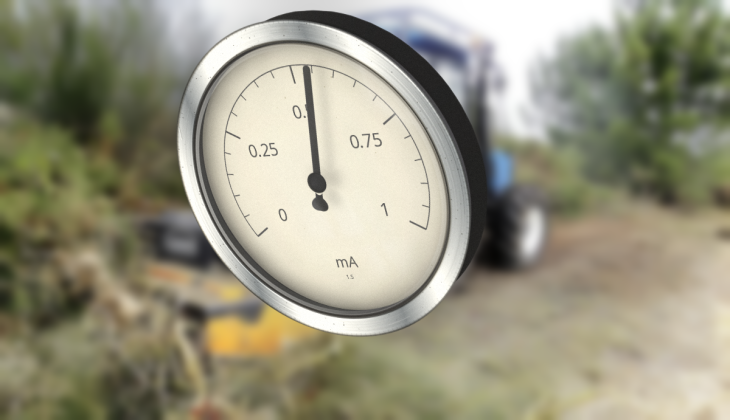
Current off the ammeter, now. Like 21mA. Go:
0.55mA
